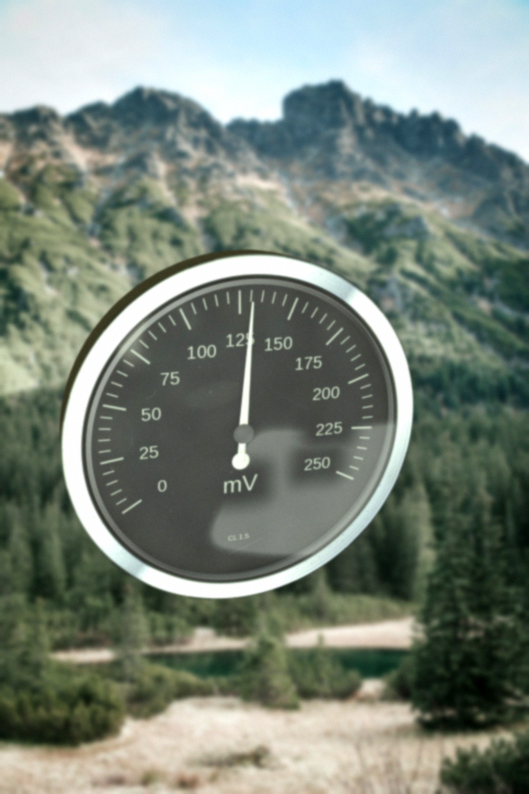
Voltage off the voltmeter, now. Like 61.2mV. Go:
130mV
